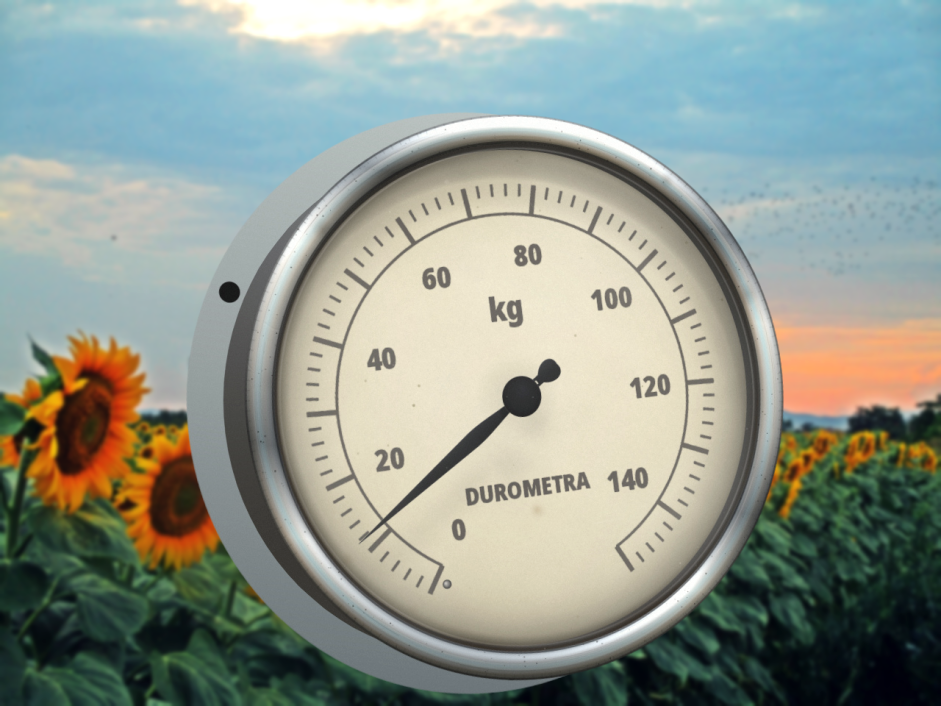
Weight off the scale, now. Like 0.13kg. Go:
12kg
